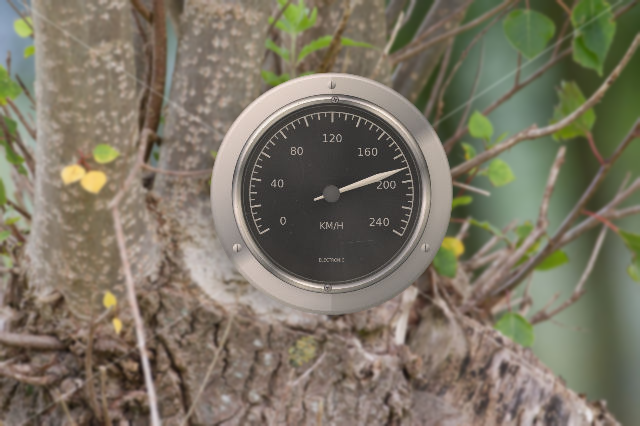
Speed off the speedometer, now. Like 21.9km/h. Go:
190km/h
